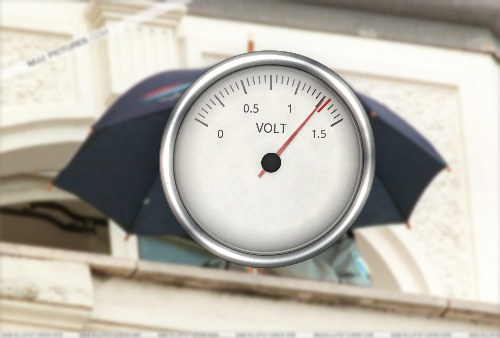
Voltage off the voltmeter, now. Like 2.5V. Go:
1.25V
